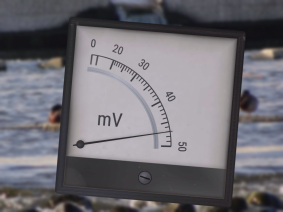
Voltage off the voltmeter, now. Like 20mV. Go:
47mV
